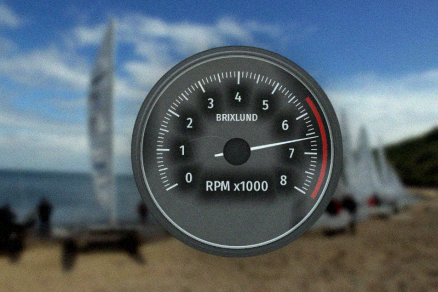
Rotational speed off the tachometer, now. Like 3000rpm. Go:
6600rpm
